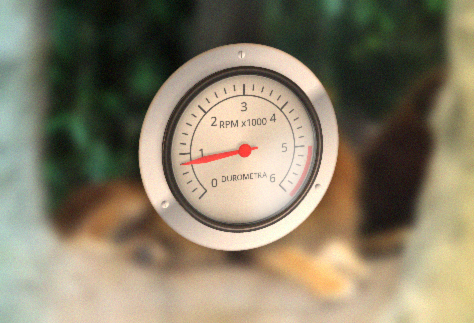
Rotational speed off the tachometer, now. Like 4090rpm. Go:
800rpm
